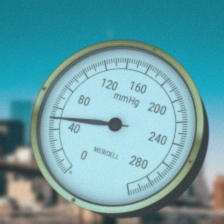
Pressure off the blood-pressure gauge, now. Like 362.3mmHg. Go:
50mmHg
